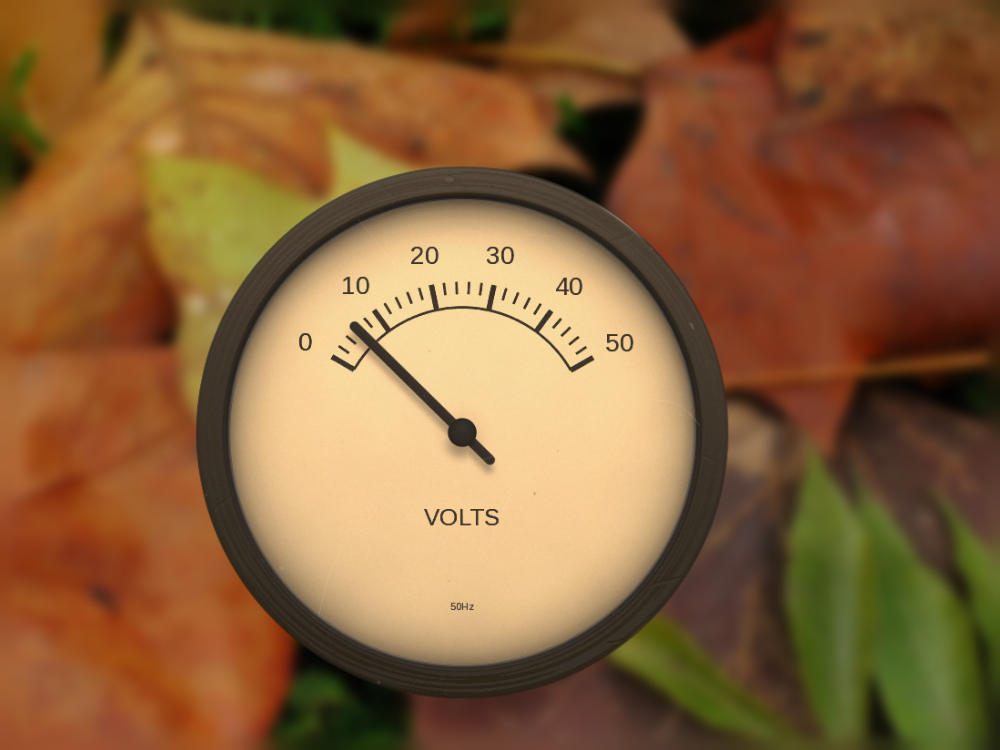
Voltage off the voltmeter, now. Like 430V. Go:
6V
